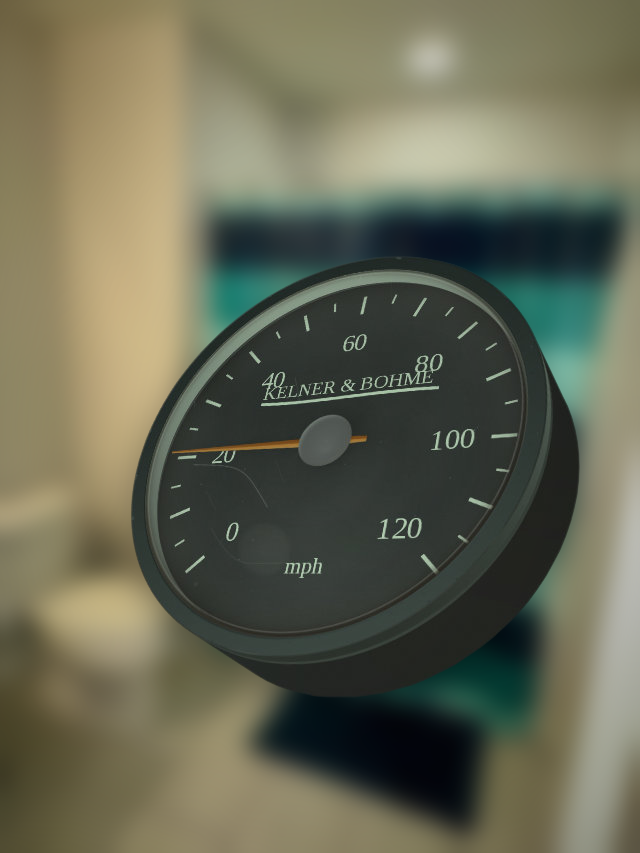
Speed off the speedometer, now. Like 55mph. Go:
20mph
